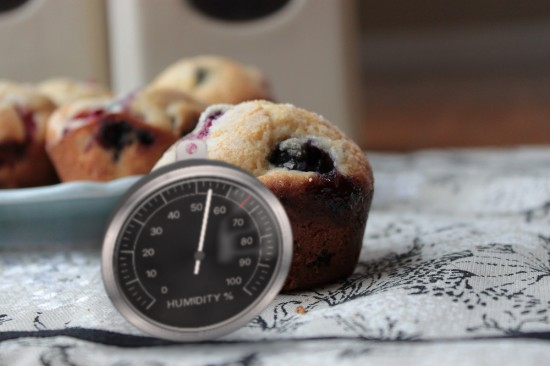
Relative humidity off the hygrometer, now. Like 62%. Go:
54%
